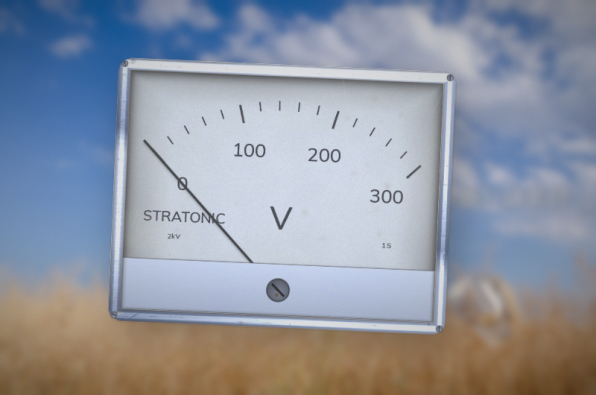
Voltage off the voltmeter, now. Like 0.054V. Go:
0V
